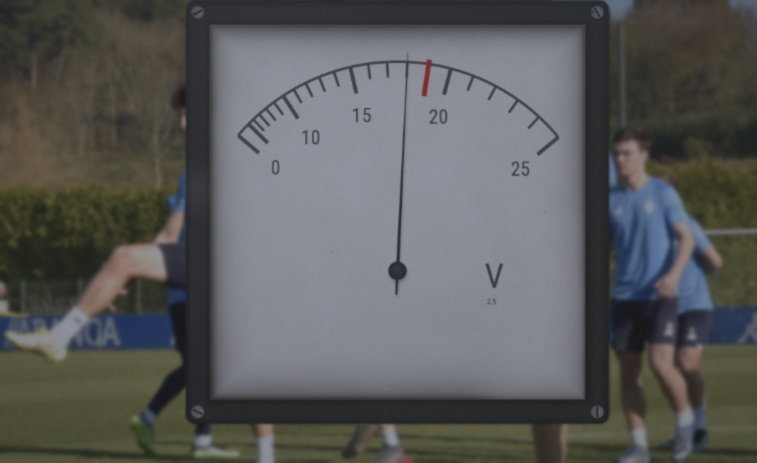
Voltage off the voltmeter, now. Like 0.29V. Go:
18V
